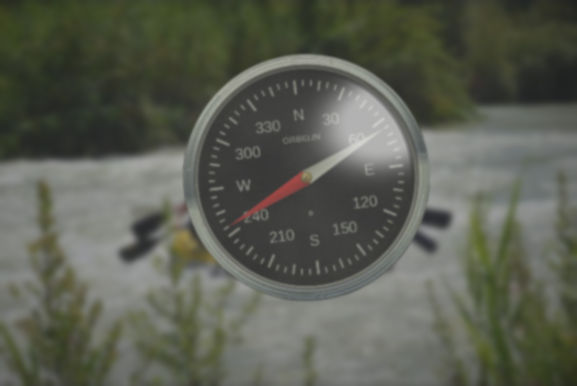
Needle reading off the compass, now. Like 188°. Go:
245°
